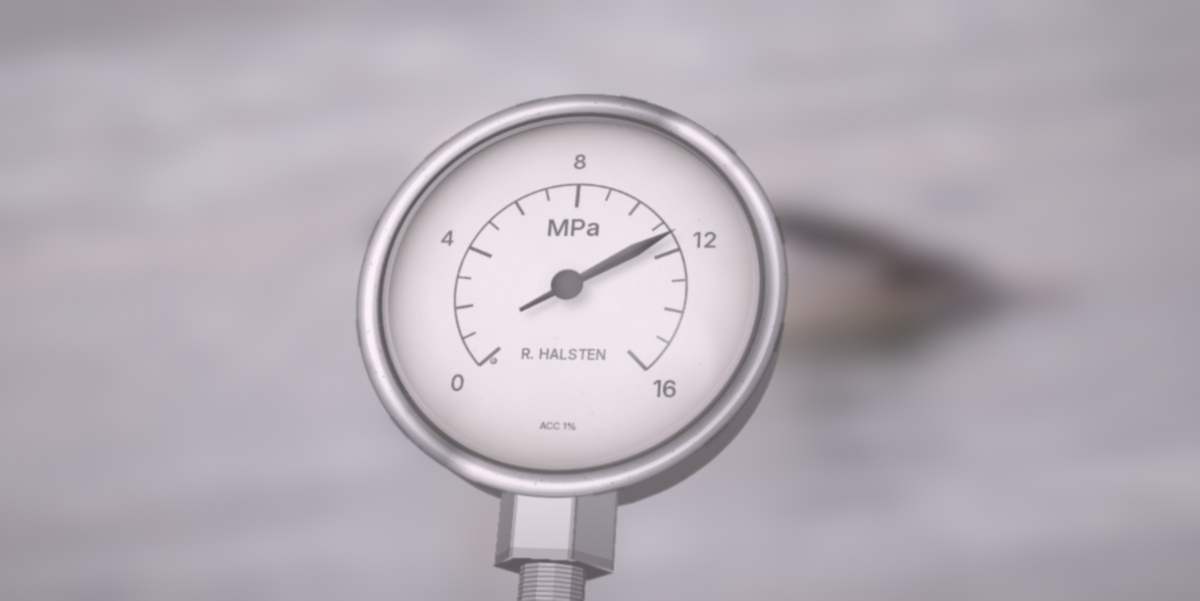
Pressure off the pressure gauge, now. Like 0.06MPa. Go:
11.5MPa
